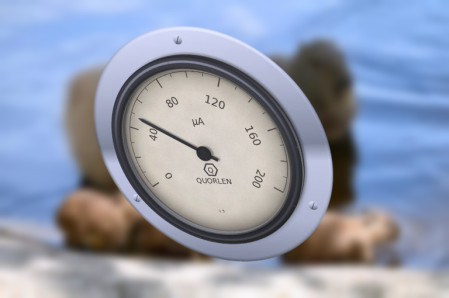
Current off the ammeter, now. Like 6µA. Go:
50µA
